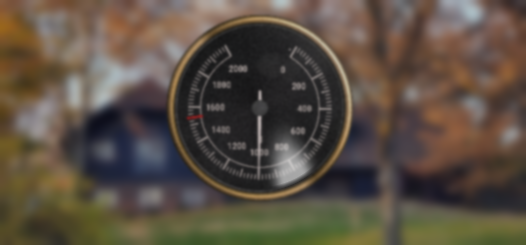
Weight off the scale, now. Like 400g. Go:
1000g
